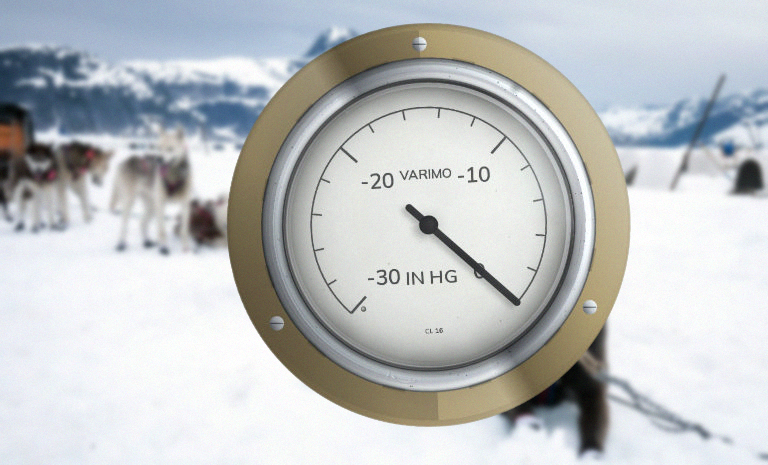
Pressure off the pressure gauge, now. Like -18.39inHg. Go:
0inHg
